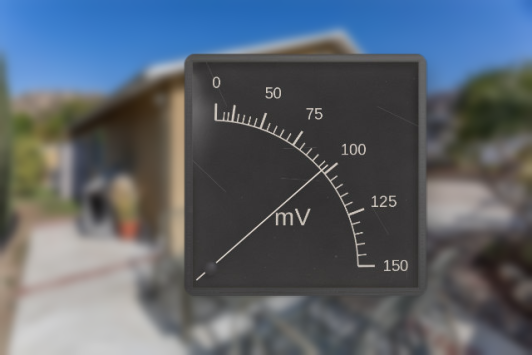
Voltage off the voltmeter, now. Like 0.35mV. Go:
97.5mV
